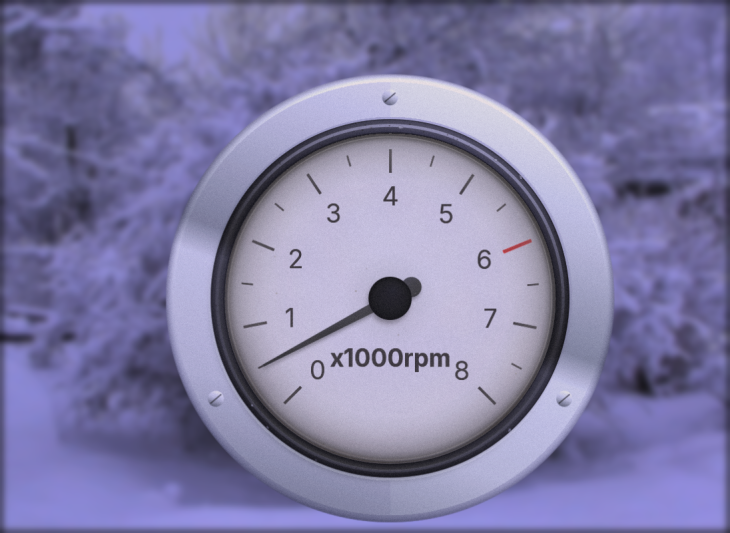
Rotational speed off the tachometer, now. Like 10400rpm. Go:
500rpm
